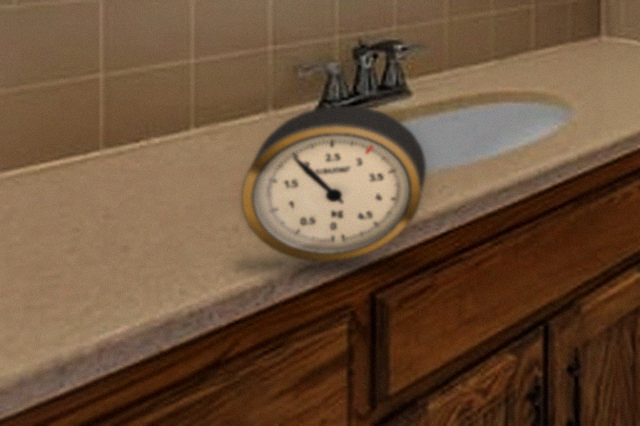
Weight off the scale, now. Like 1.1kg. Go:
2kg
